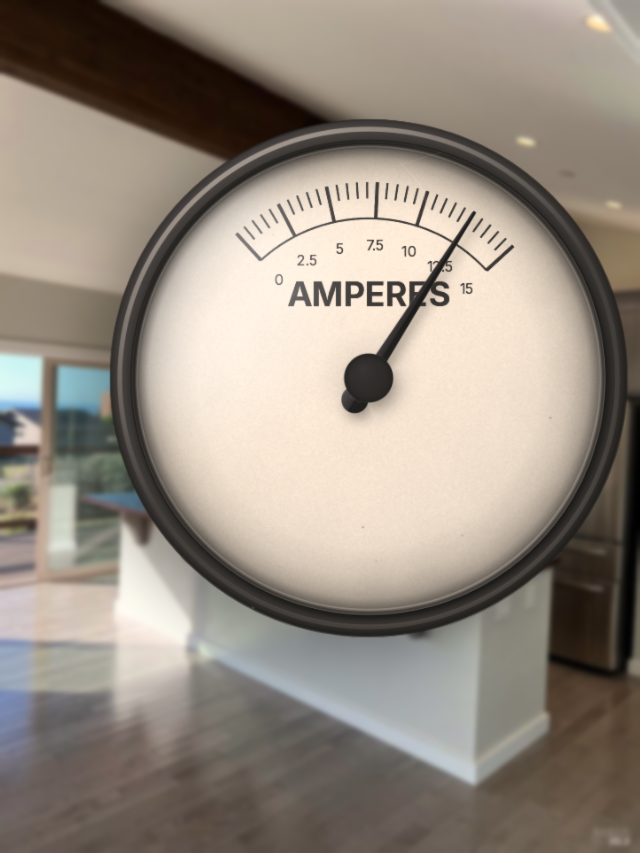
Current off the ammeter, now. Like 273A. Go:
12.5A
